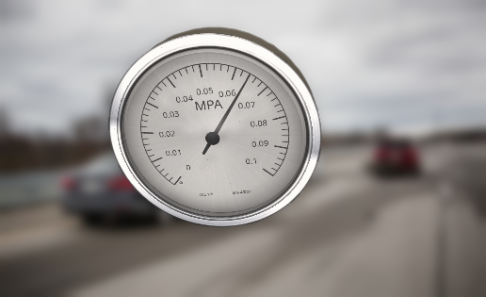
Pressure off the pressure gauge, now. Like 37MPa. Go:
0.064MPa
